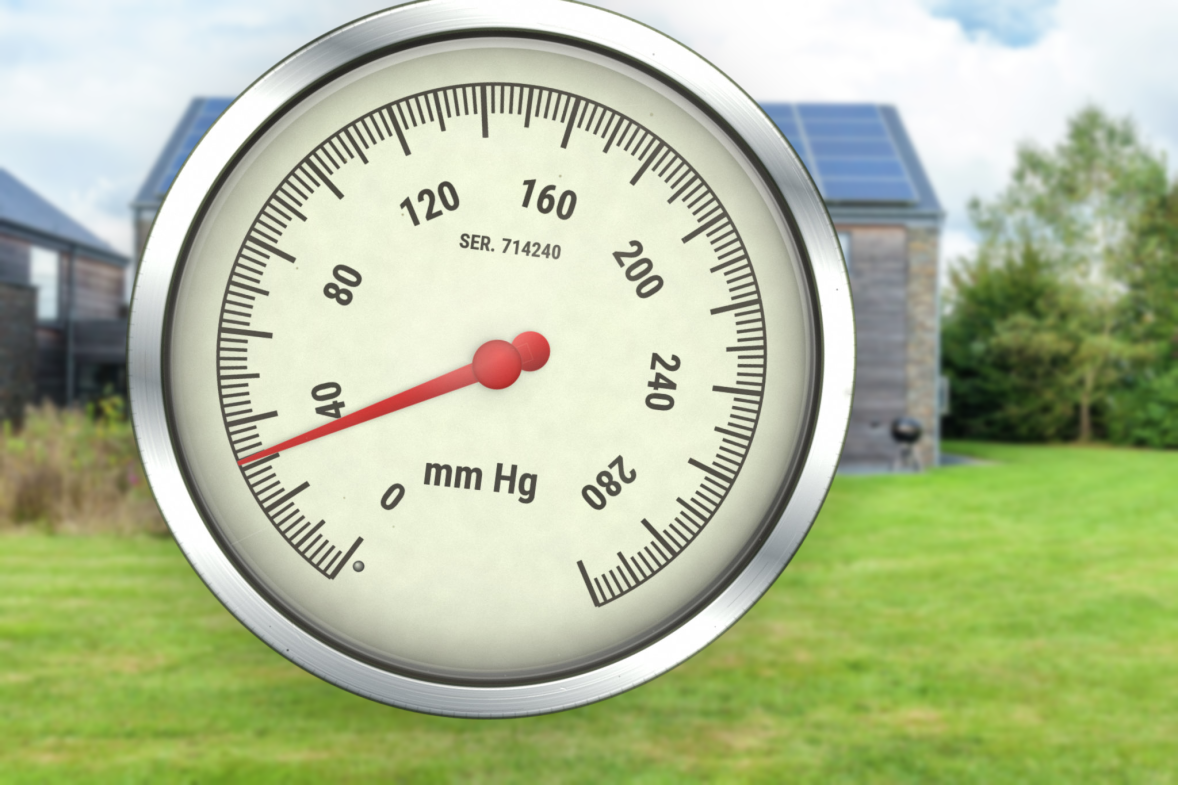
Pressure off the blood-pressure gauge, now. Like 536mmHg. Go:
32mmHg
